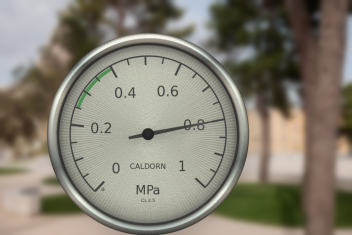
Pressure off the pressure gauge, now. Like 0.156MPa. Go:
0.8MPa
